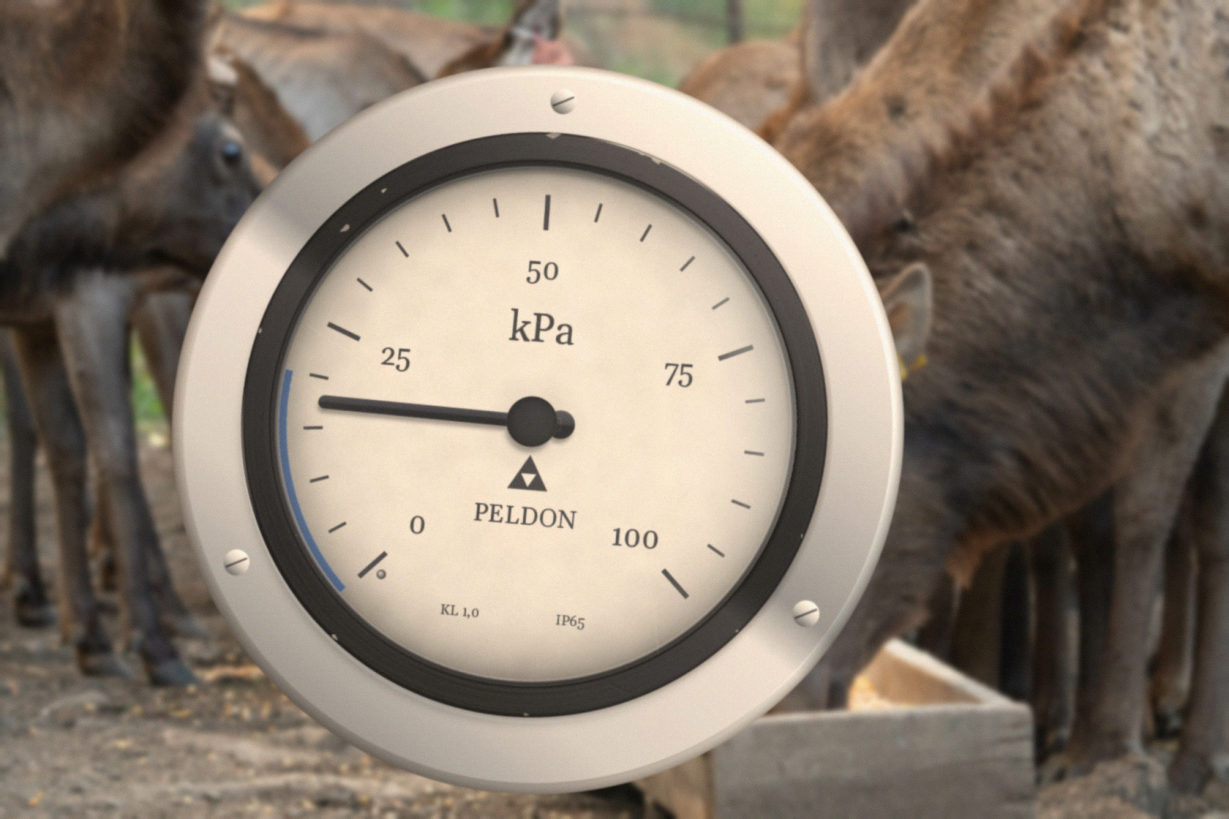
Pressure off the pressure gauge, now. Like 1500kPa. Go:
17.5kPa
